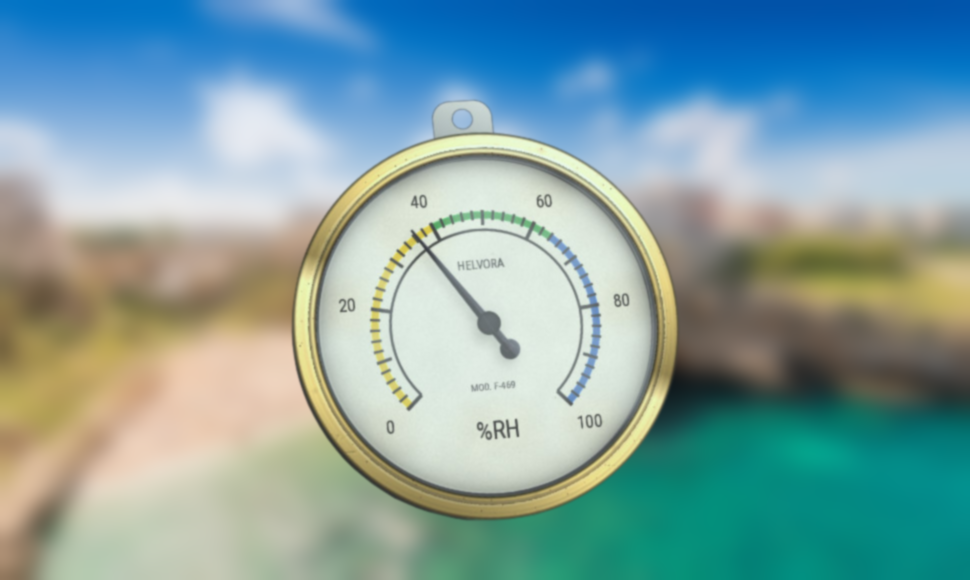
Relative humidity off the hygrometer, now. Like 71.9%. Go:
36%
